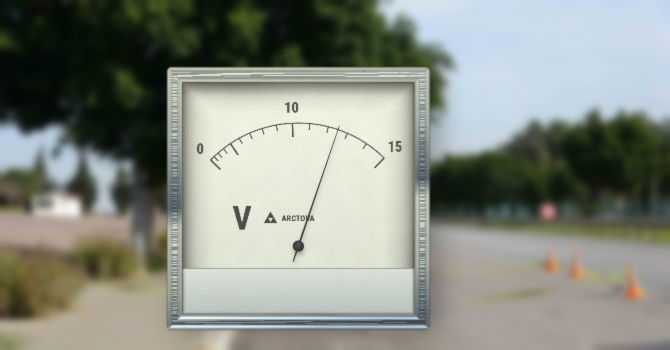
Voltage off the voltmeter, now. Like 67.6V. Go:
12.5V
